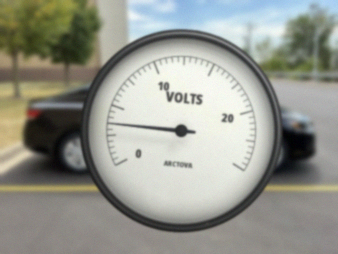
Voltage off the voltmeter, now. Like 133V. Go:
3.5V
